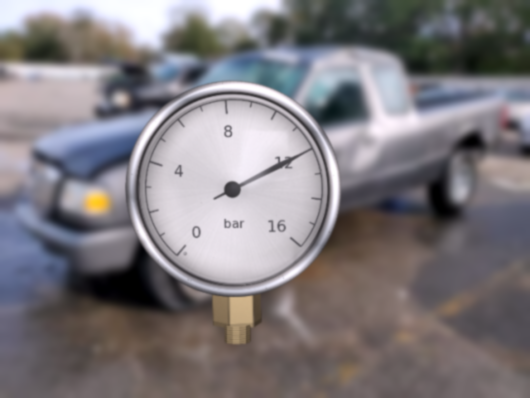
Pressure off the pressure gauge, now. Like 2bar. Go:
12bar
